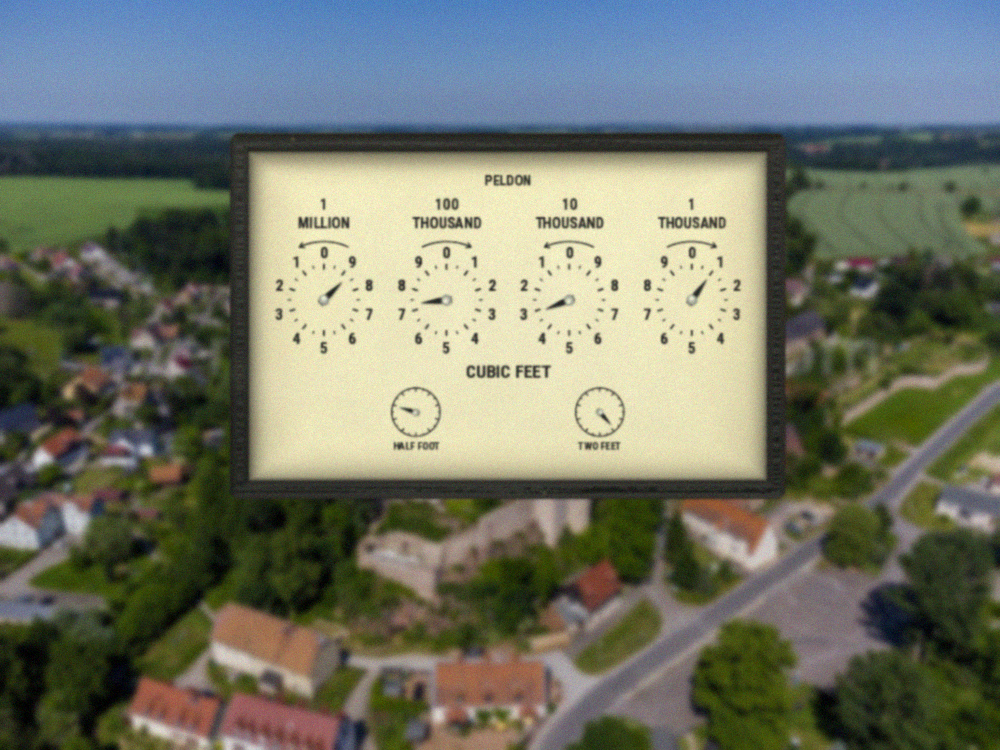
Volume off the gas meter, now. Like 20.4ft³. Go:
873100ft³
